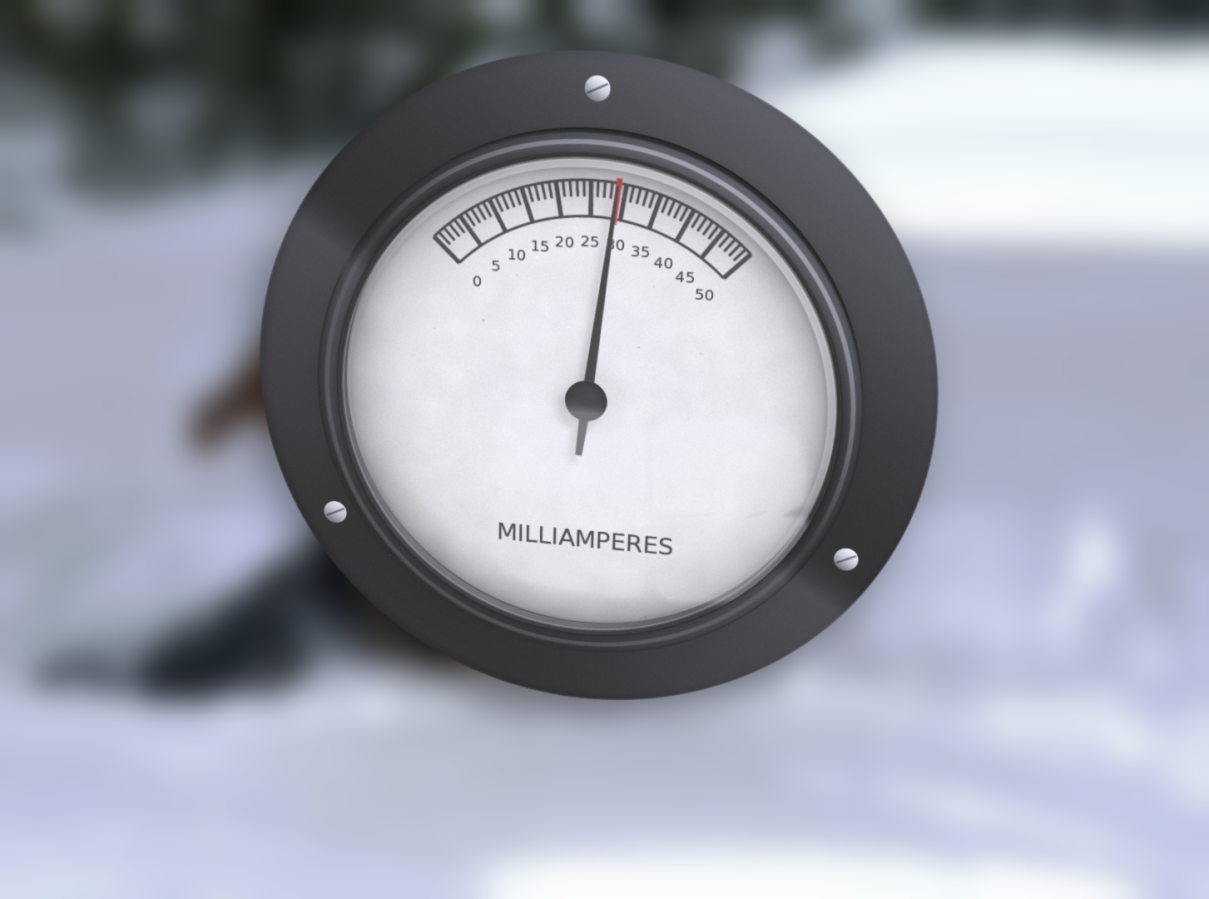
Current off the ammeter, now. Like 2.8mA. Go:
29mA
